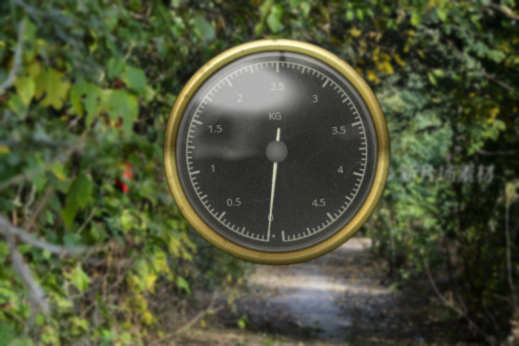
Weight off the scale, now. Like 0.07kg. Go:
0kg
